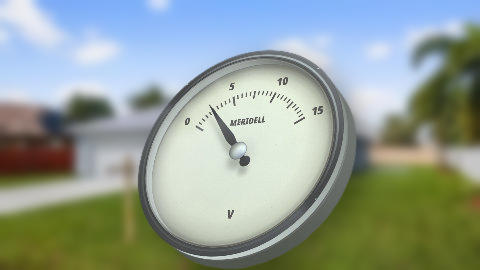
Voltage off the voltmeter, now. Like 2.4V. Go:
2.5V
